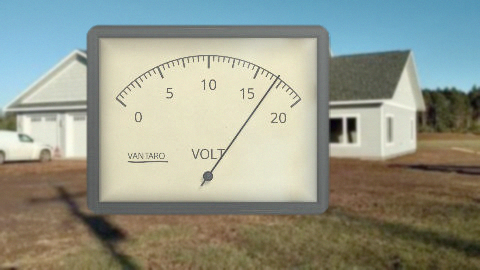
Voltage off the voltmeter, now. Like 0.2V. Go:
17V
